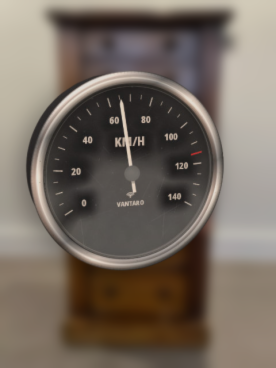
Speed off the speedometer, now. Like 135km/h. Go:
65km/h
